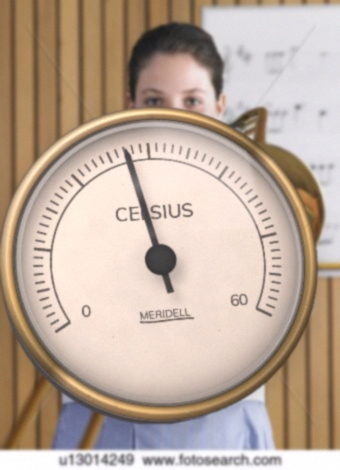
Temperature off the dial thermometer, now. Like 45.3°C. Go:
27°C
